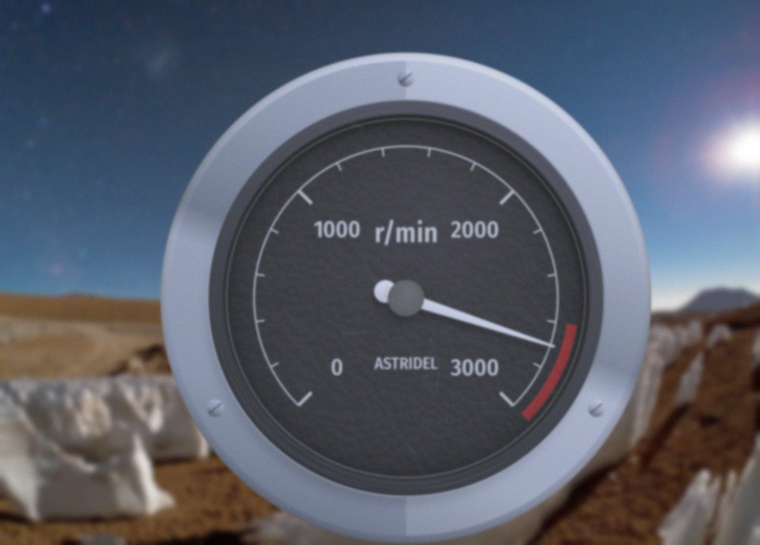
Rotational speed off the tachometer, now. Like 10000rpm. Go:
2700rpm
